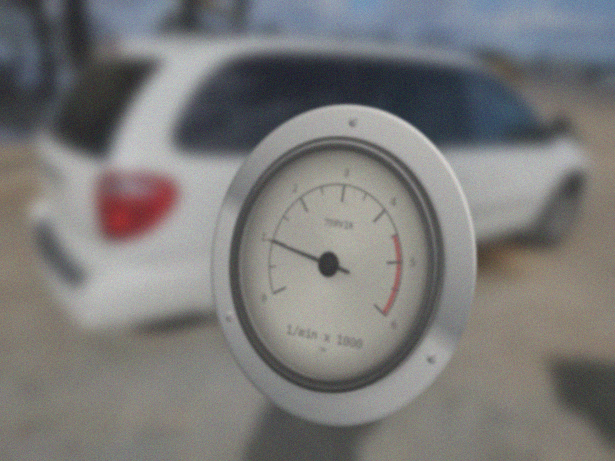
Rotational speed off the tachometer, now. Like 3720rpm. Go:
1000rpm
